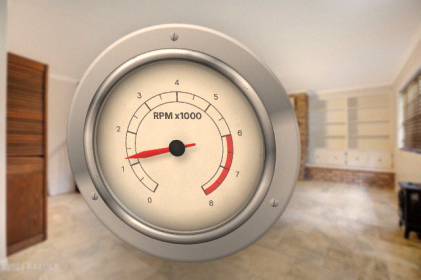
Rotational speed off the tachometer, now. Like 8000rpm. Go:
1250rpm
